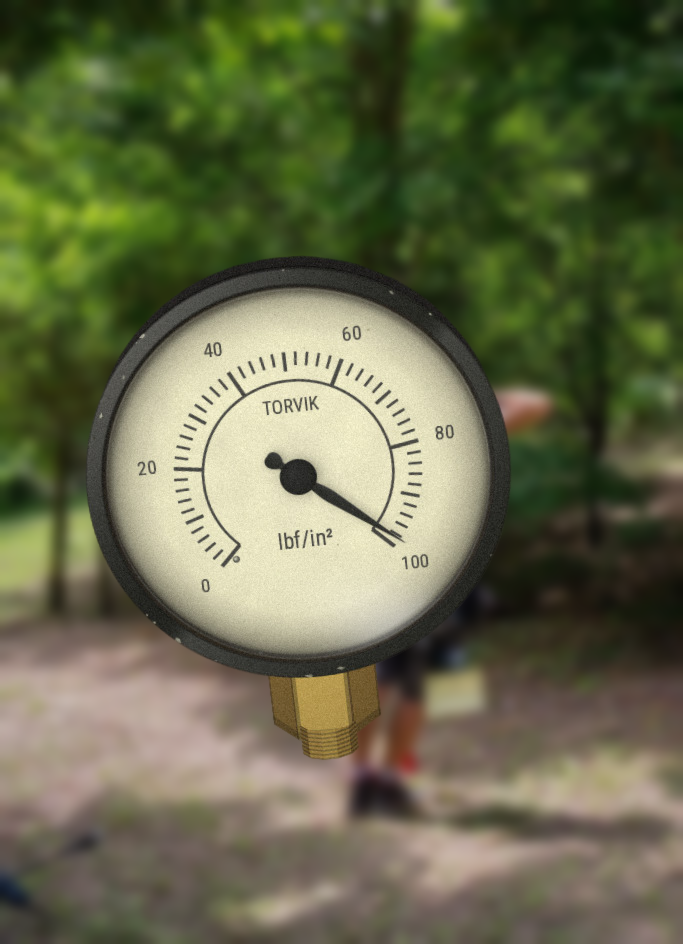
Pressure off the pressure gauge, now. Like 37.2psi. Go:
98psi
